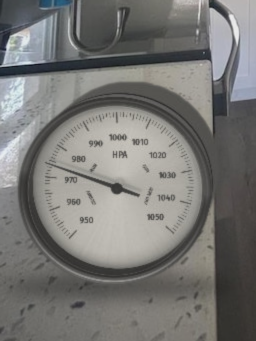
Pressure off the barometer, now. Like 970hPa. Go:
975hPa
